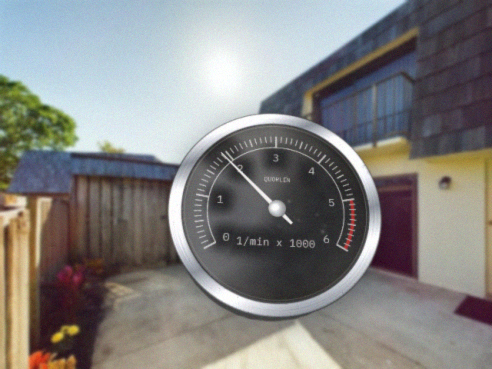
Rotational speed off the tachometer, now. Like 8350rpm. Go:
1900rpm
